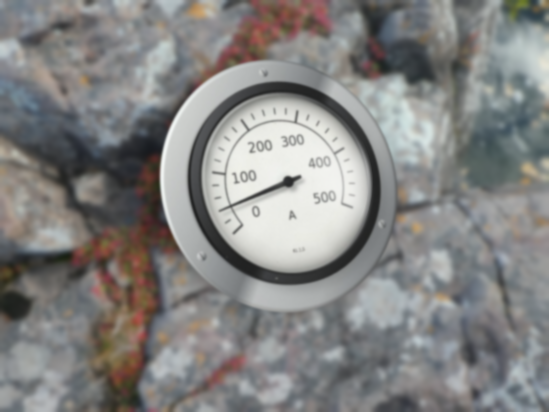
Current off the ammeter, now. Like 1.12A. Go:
40A
